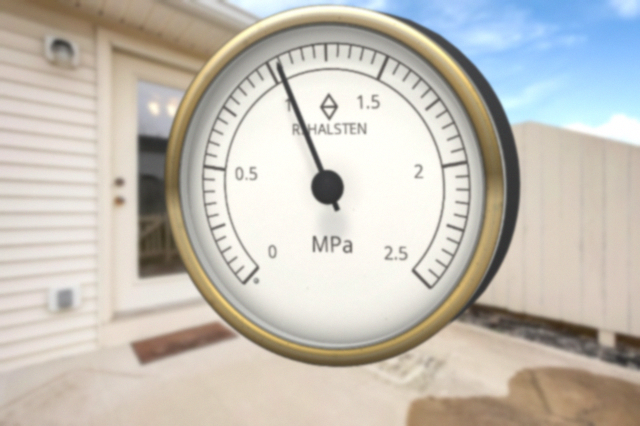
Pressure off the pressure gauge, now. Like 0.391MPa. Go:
1.05MPa
